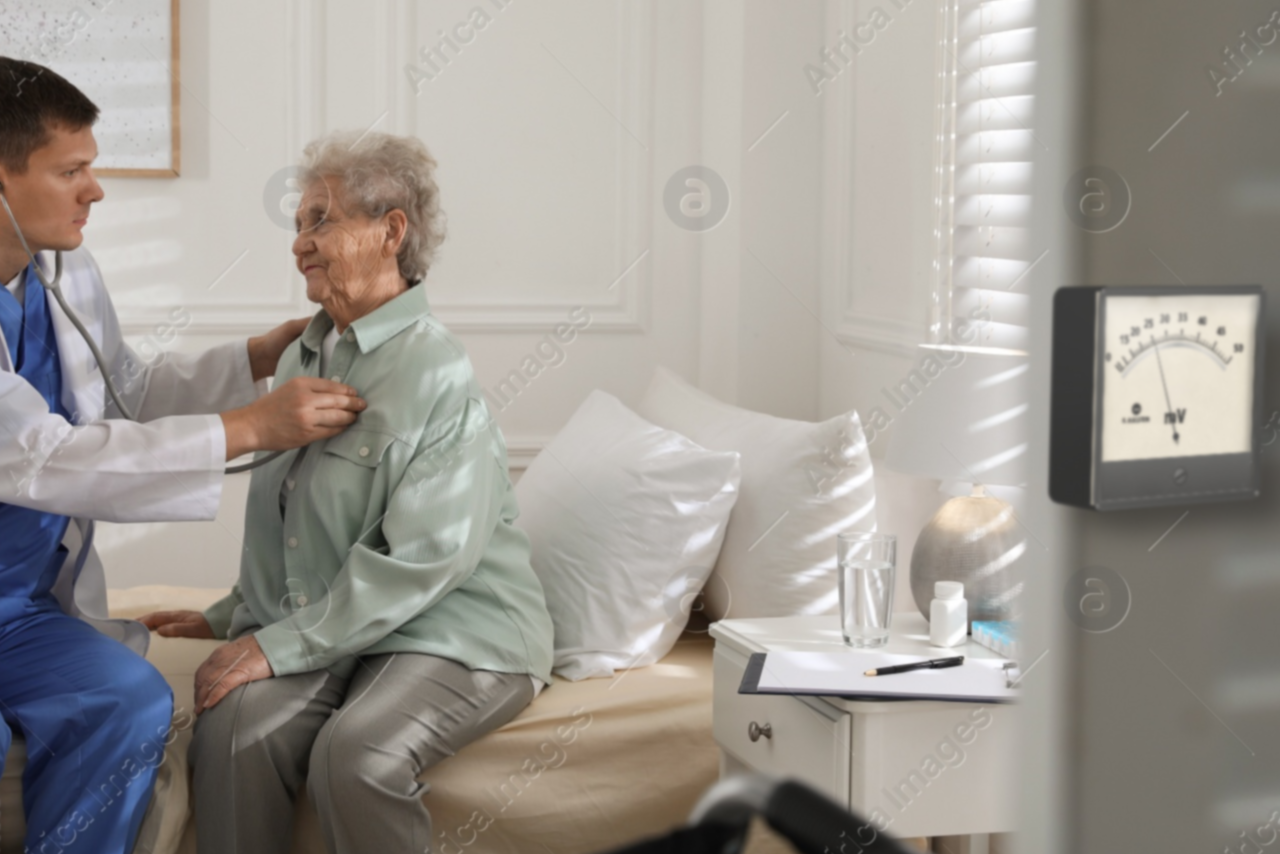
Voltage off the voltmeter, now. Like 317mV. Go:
25mV
